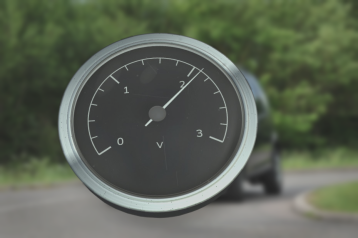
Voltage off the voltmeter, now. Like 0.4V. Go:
2.1V
